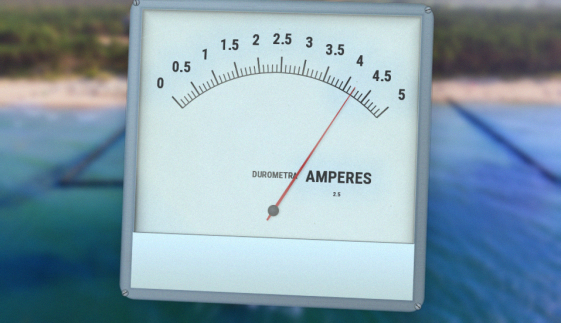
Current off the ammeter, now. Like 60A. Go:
4.2A
